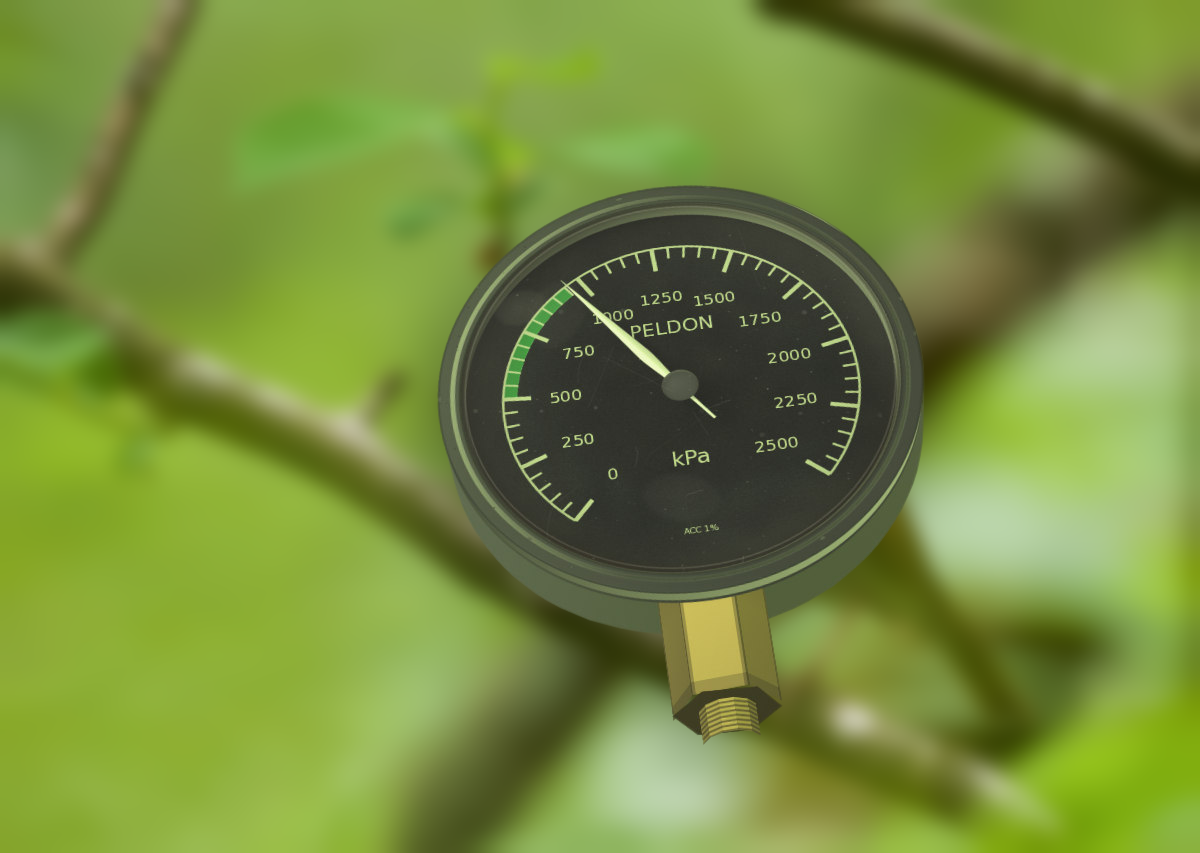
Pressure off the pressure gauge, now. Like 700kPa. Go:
950kPa
